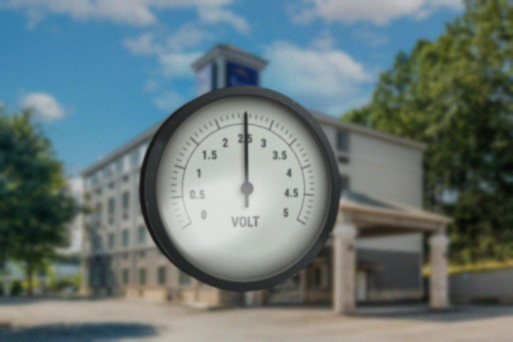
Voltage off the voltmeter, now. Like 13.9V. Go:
2.5V
